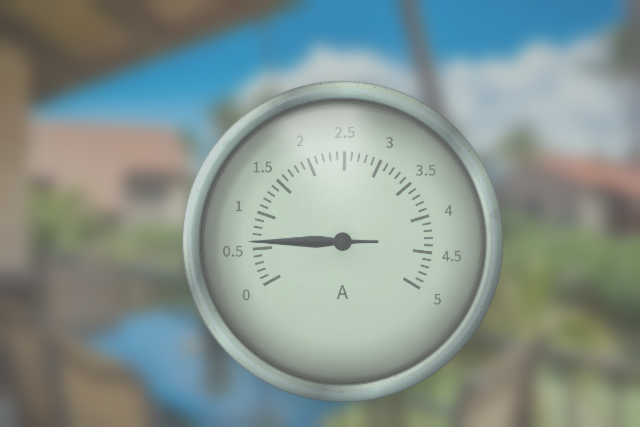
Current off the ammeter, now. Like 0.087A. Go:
0.6A
